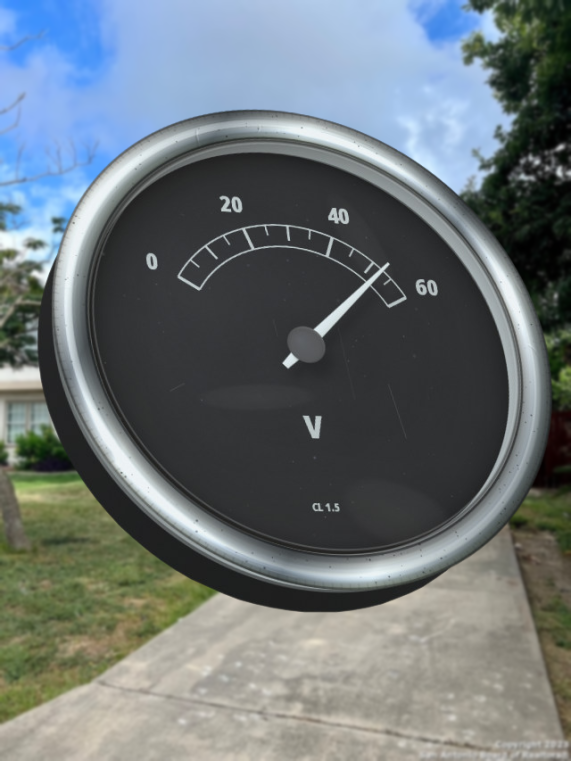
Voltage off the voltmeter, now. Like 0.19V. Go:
52.5V
